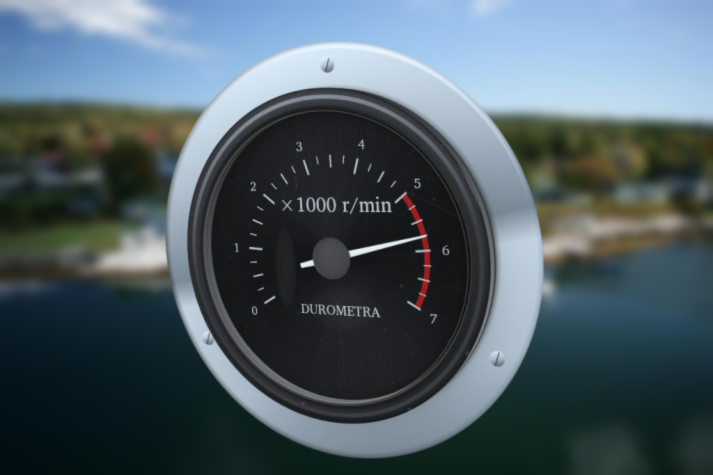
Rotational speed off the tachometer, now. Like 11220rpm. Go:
5750rpm
